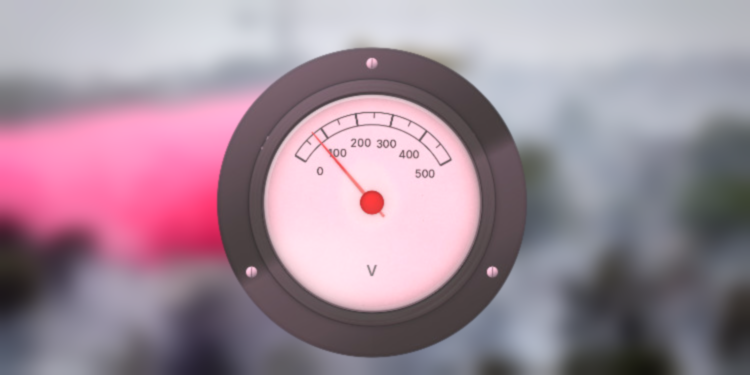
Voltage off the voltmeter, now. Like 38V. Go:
75V
